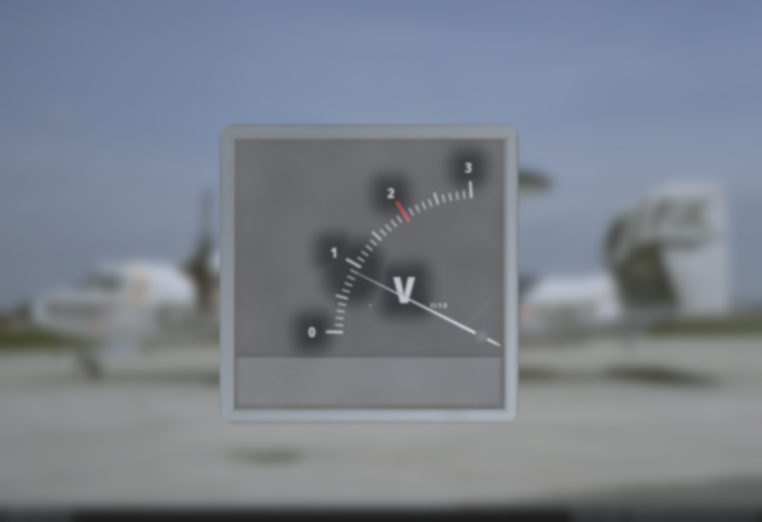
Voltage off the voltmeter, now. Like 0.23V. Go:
0.9V
